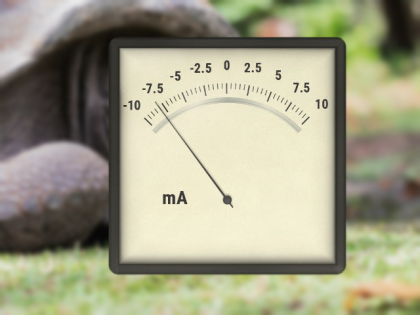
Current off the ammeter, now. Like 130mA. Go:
-8mA
